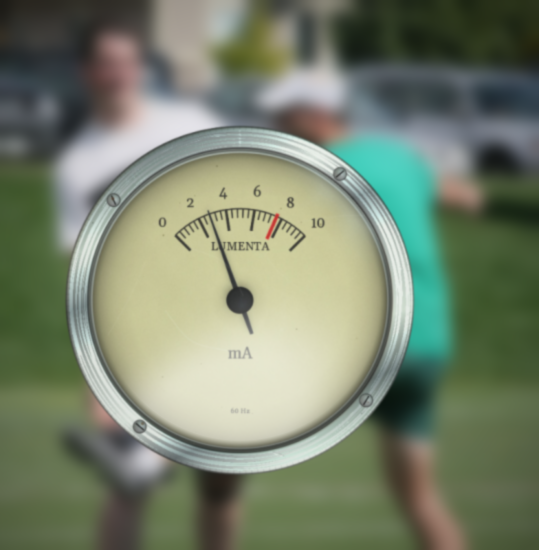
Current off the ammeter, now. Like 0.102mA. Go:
2.8mA
